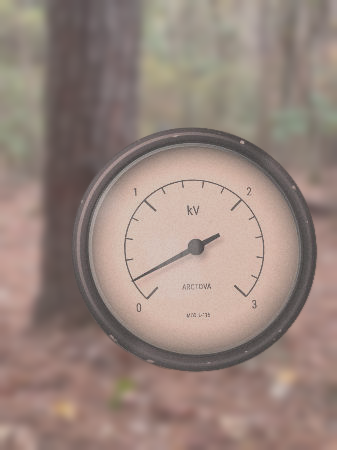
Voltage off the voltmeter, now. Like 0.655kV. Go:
0.2kV
